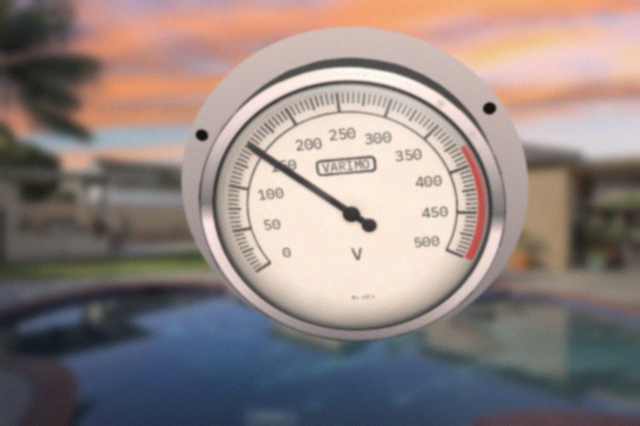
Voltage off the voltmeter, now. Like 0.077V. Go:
150V
